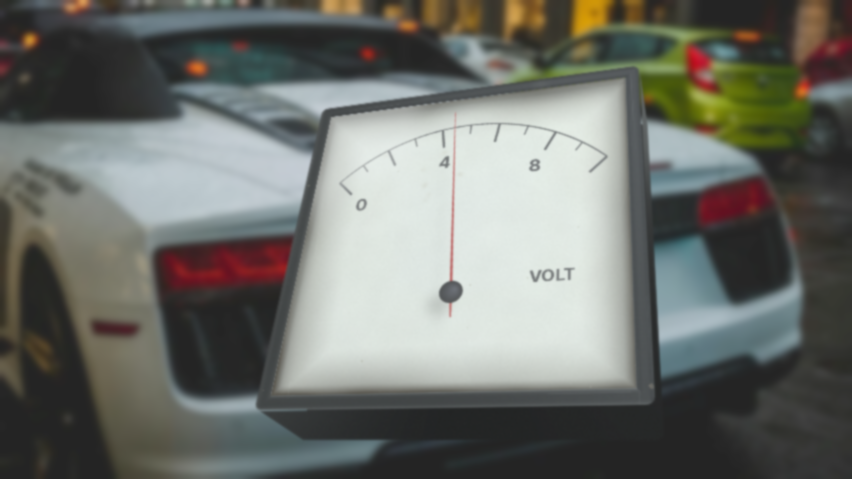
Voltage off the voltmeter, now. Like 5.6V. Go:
4.5V
